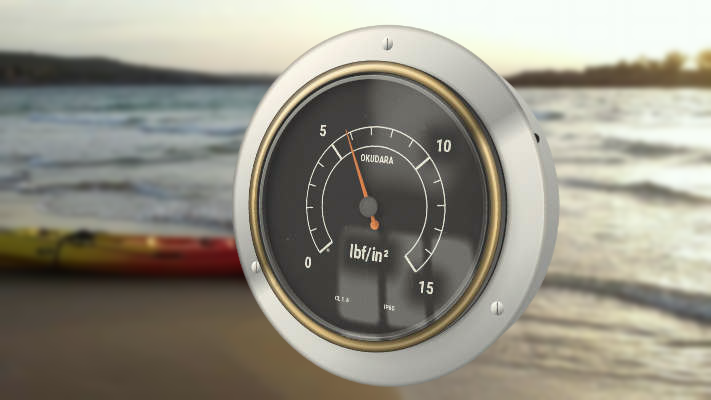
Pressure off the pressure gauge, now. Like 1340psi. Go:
6psi
